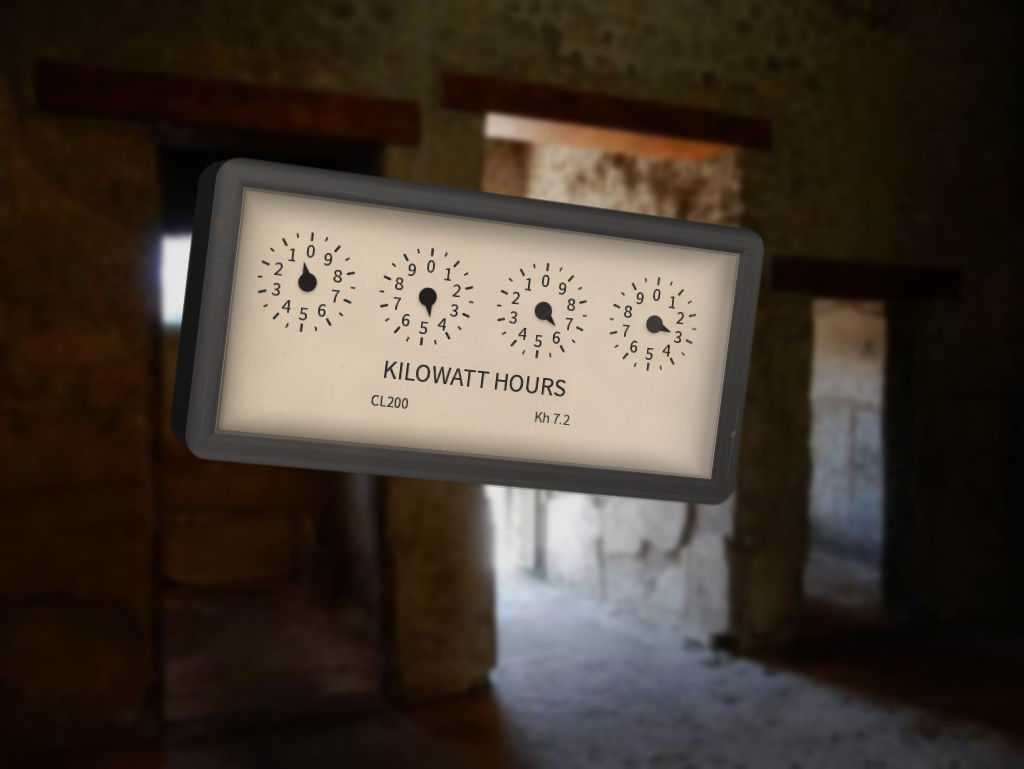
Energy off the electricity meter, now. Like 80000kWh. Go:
463kWh
